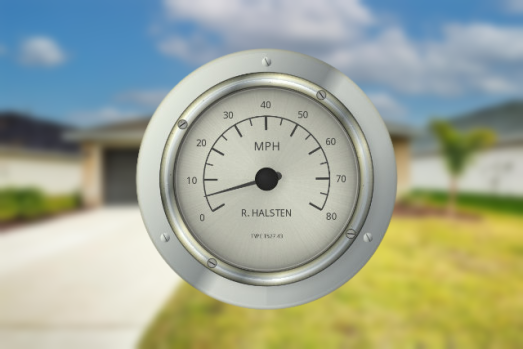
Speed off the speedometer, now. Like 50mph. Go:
5mph
